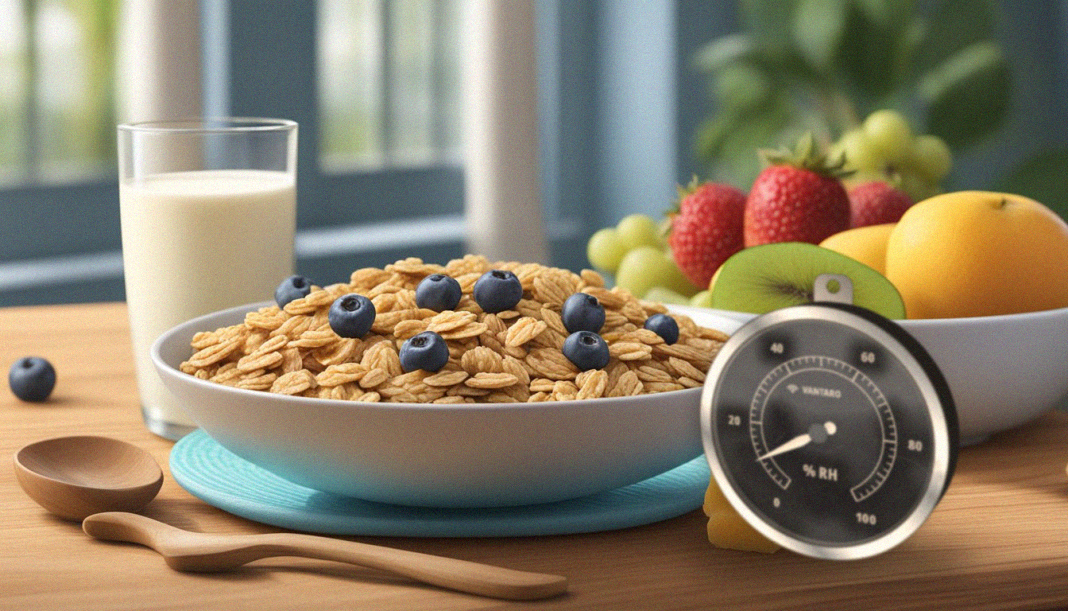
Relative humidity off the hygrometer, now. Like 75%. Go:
10%
